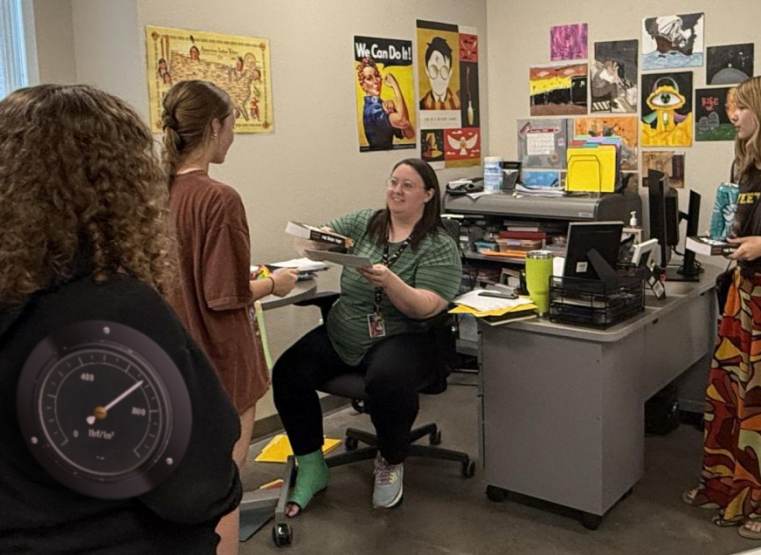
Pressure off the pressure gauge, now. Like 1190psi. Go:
675psi
